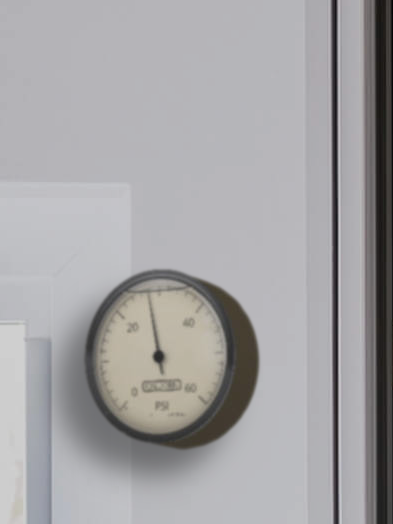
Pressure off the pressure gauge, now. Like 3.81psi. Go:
28psi
